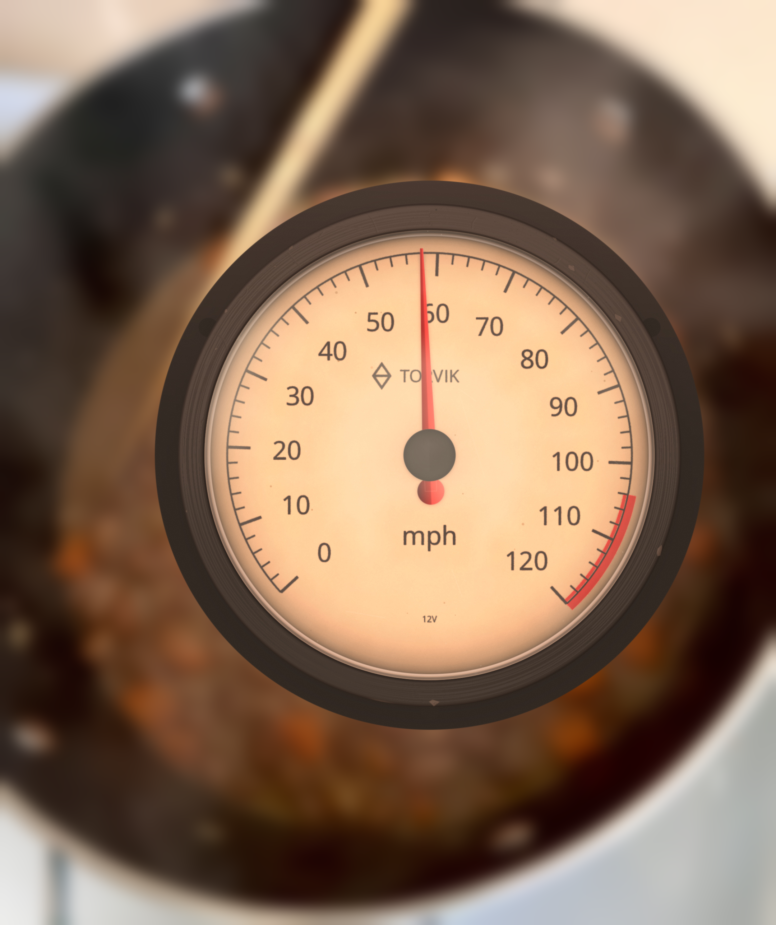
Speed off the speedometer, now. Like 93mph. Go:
58mph
